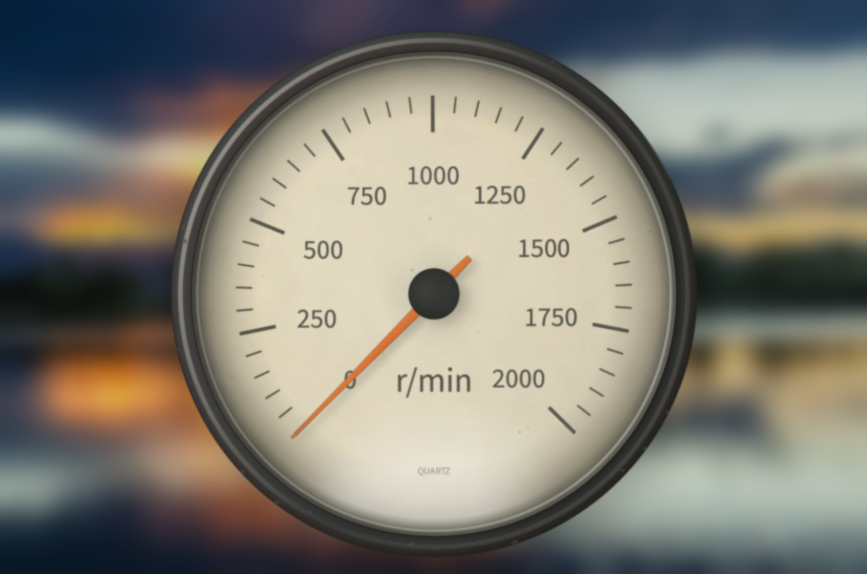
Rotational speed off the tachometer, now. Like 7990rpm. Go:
0rpm
